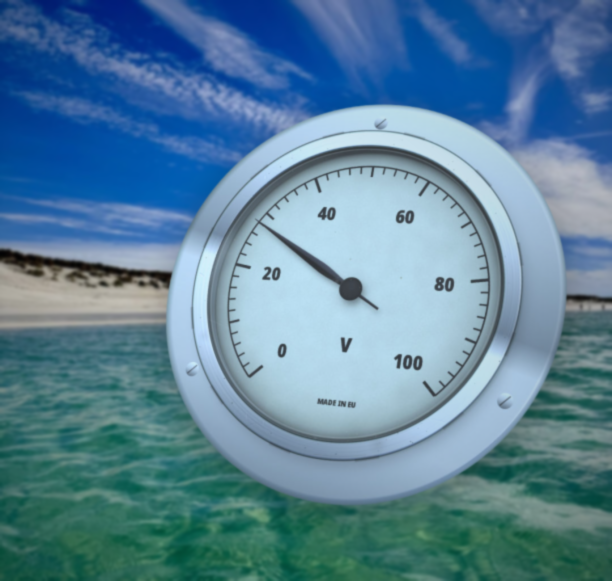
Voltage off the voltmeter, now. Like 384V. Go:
28V
